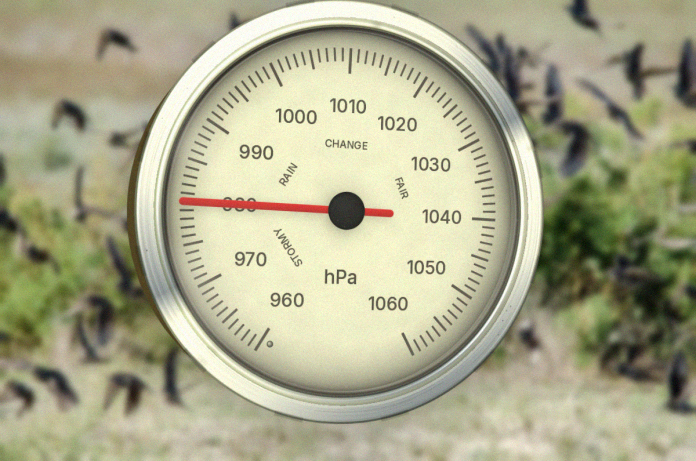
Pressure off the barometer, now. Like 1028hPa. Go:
980hPa
